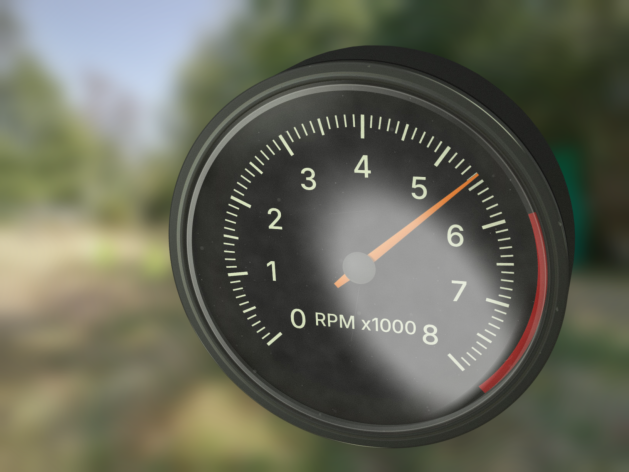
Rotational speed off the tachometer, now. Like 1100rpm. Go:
5400rpm
